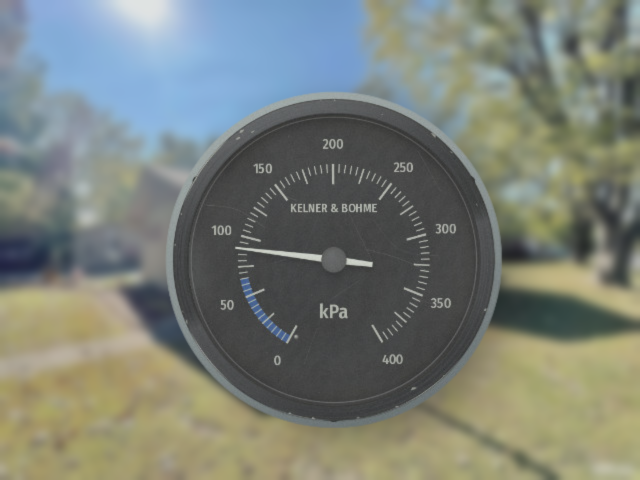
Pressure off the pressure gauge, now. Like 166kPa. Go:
90kPa
